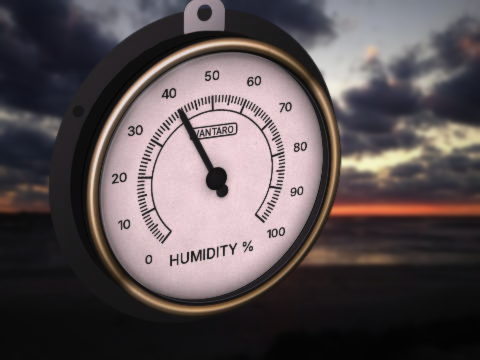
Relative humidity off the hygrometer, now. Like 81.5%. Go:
40%
